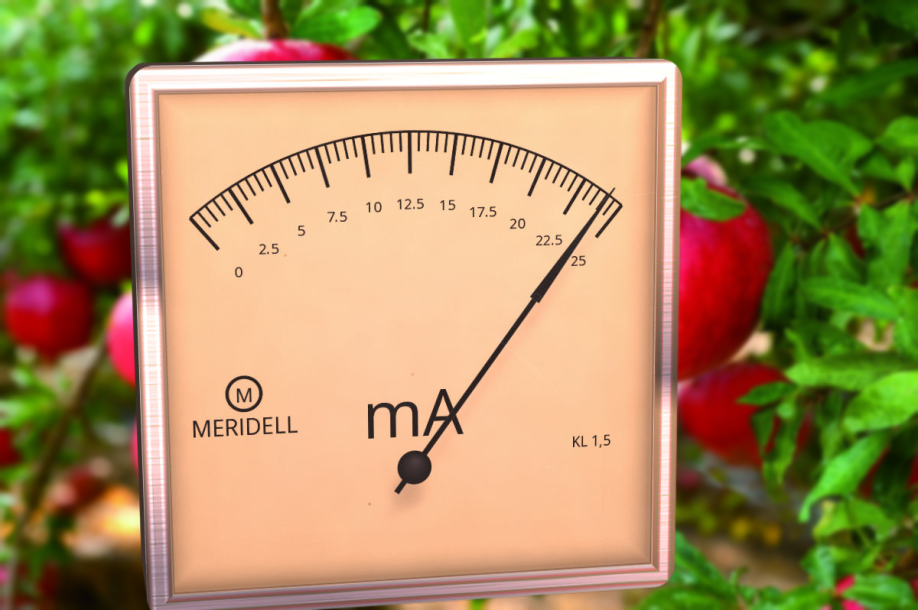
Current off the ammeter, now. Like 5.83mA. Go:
24mA
